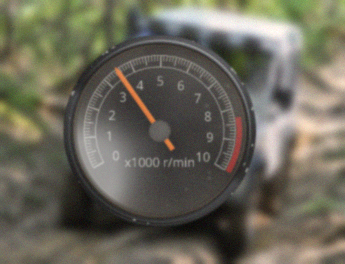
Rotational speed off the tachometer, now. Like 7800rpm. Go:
3500rpm
